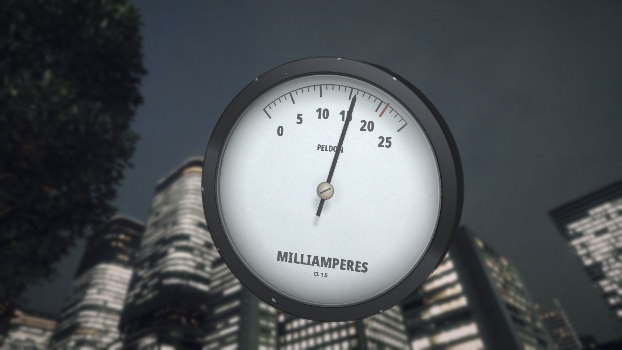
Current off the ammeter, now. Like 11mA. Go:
16mA
